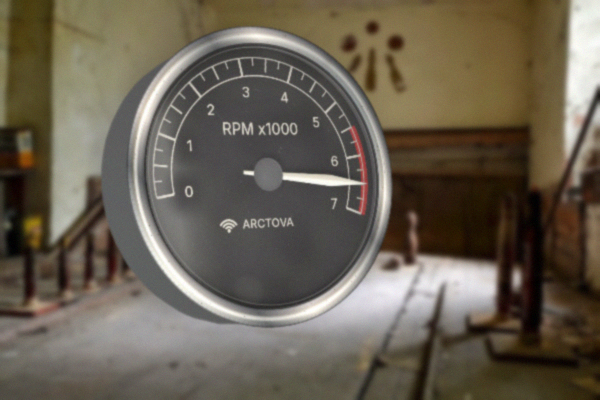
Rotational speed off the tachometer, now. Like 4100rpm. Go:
6500rpm
